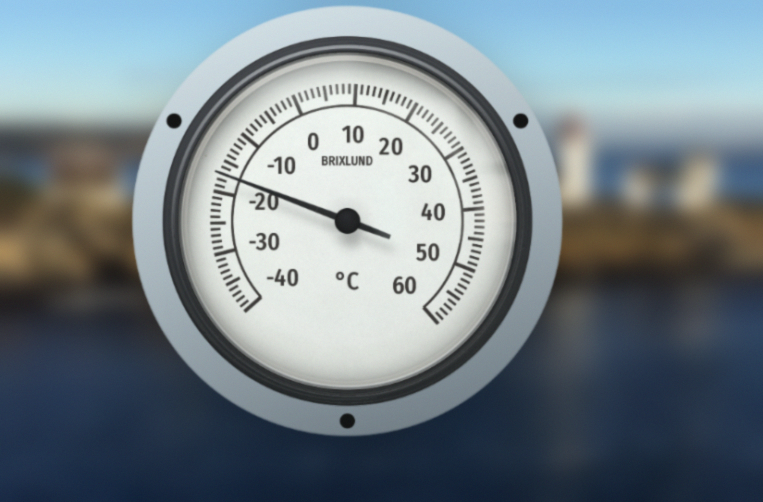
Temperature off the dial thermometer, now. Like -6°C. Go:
-17°C
